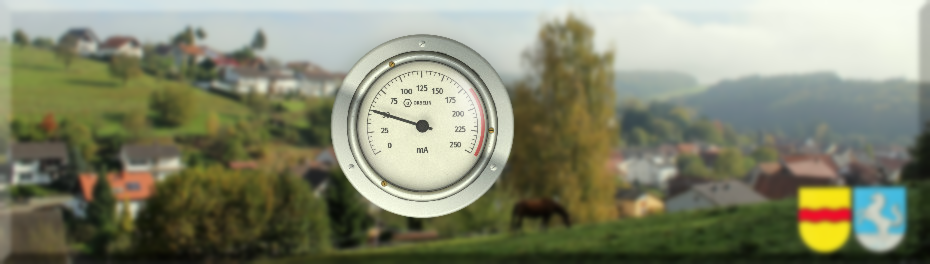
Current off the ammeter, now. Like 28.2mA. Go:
50mA
